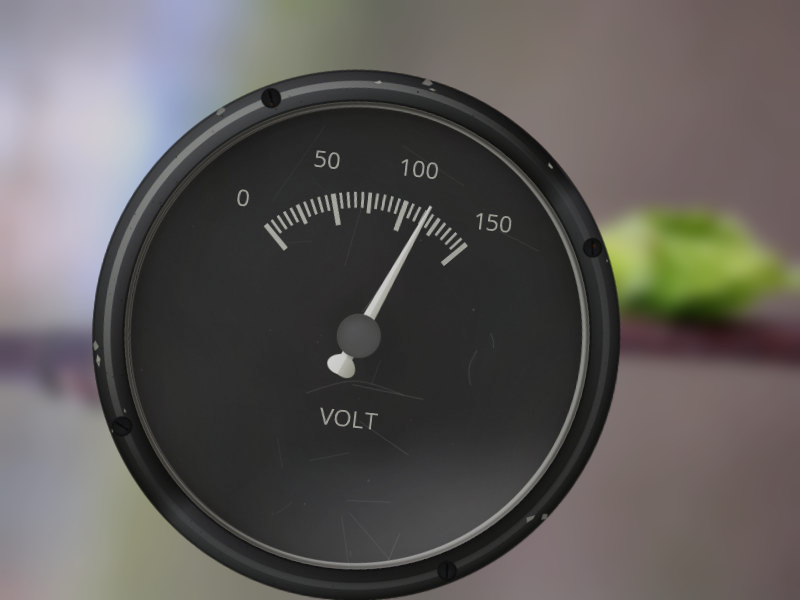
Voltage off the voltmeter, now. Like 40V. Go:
115V
